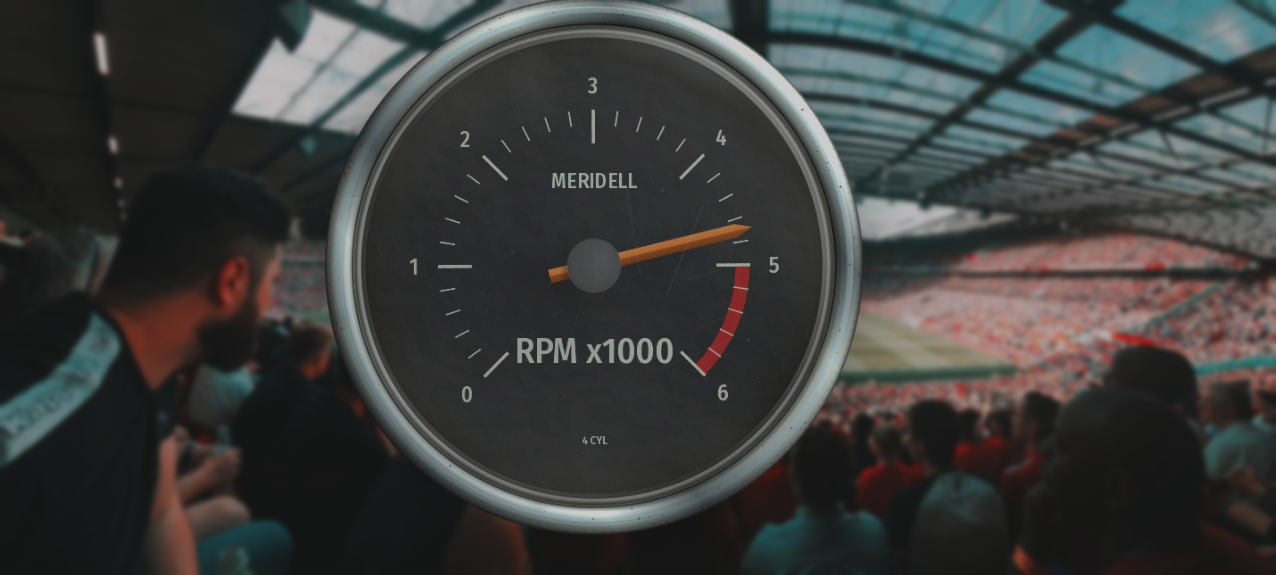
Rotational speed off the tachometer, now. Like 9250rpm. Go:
4700rpm
